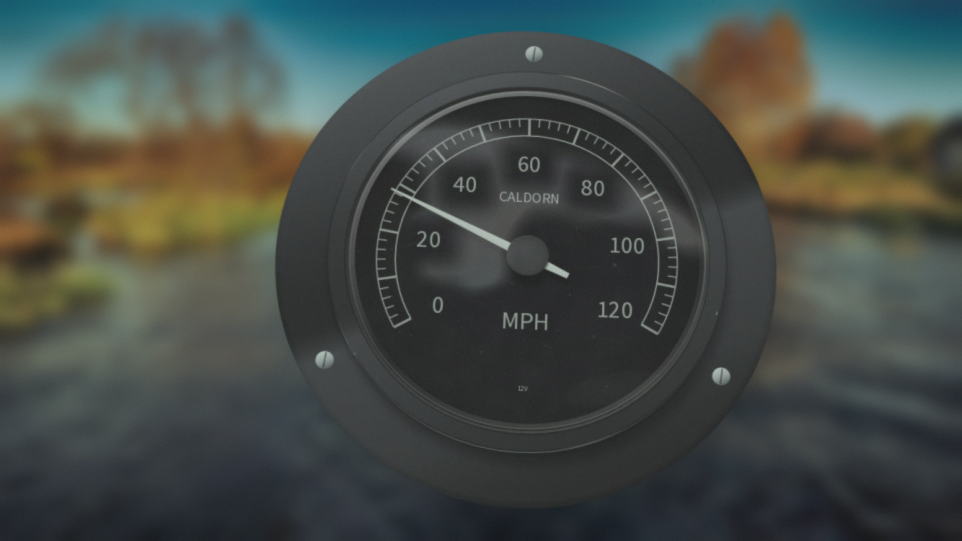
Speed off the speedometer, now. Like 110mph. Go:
28mph
